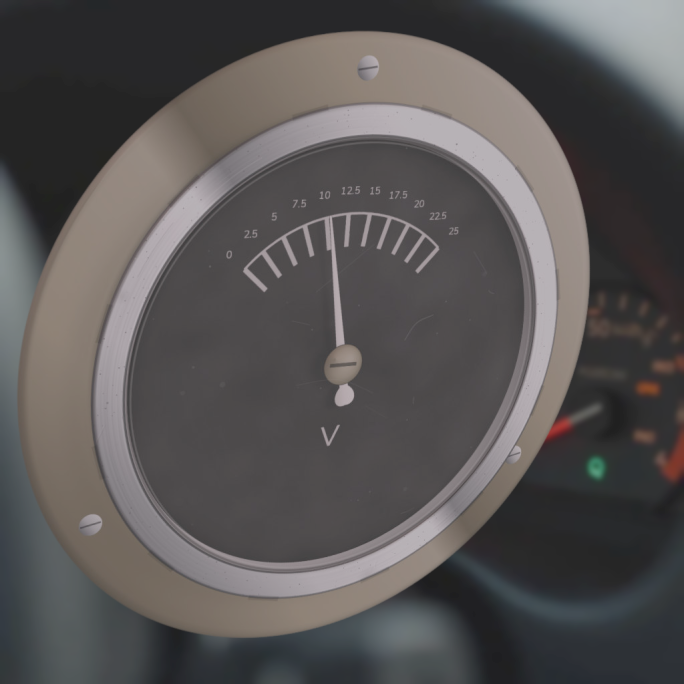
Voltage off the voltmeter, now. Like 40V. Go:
10V
